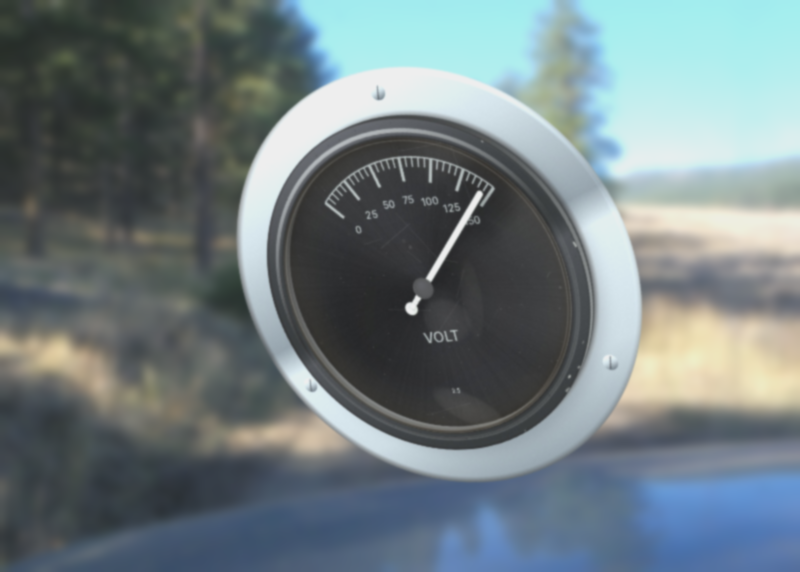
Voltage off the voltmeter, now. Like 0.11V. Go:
145V
